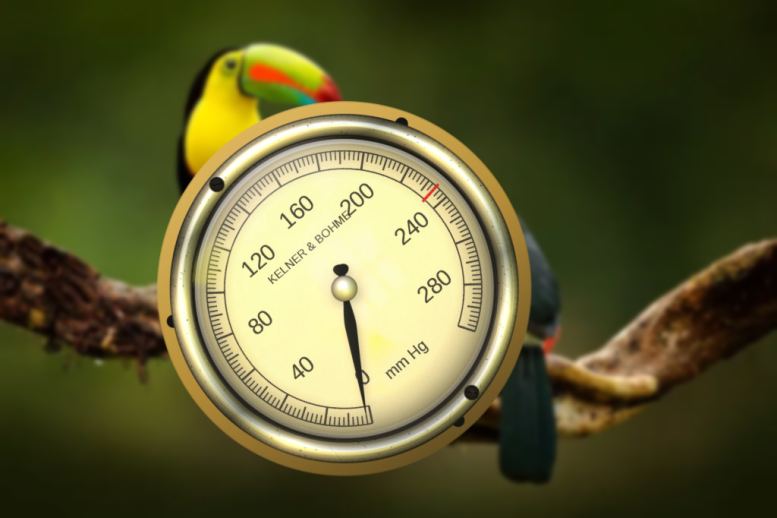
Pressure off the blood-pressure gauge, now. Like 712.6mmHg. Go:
2mmHg
